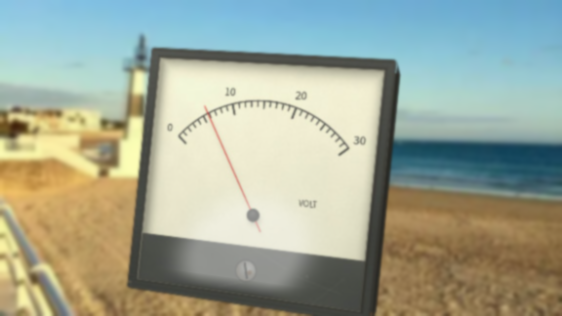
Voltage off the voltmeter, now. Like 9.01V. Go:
6V
